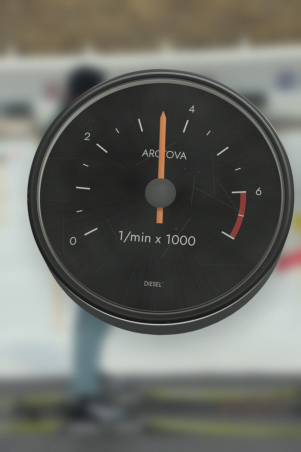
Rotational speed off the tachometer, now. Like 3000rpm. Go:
3500rpm
